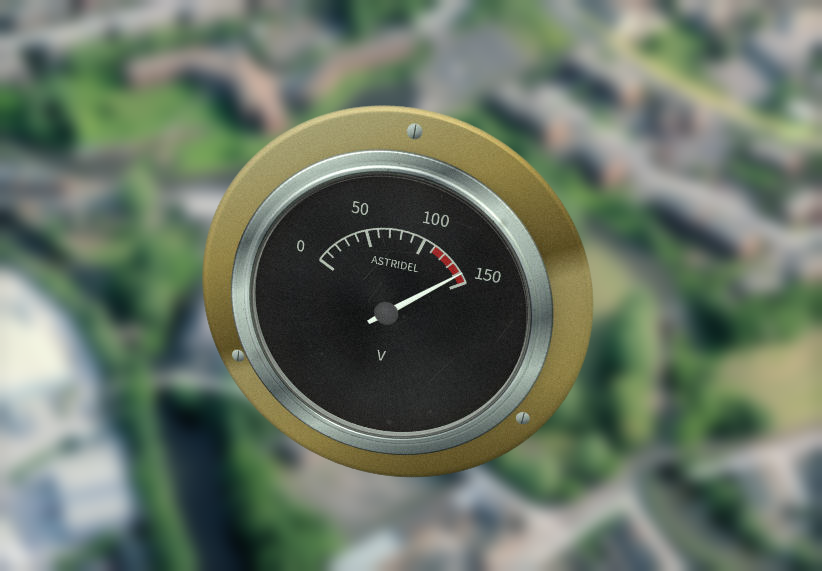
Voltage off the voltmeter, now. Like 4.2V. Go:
140V
